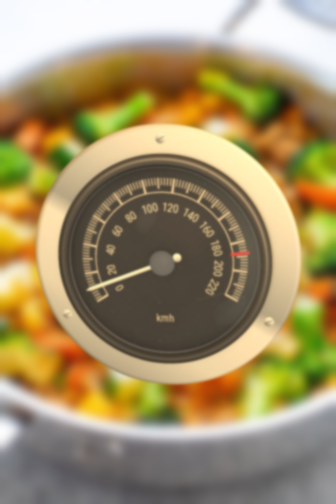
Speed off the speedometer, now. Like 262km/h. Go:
10km/h
